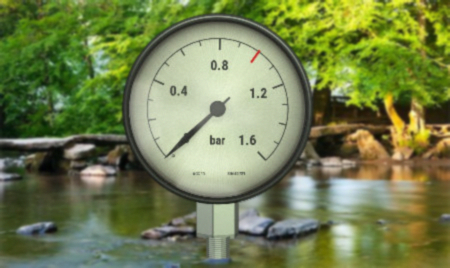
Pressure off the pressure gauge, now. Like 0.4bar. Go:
0bar
